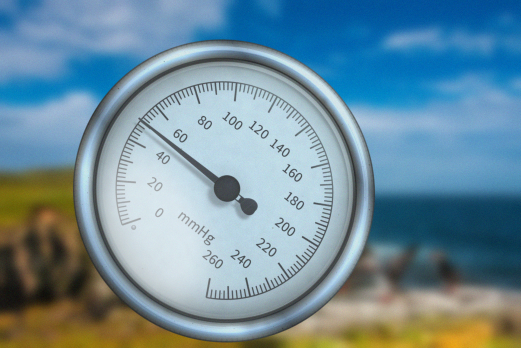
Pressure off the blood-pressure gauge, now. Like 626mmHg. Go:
50mmHg
